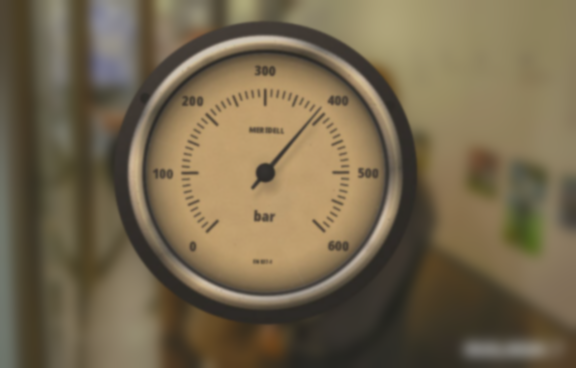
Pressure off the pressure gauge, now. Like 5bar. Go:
390bar
